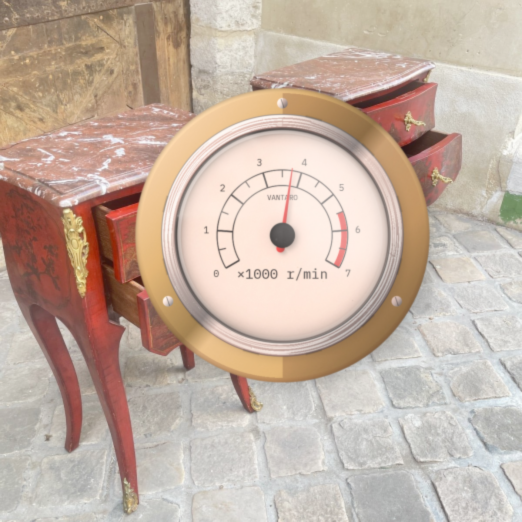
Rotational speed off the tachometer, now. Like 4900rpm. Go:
3750rpm
